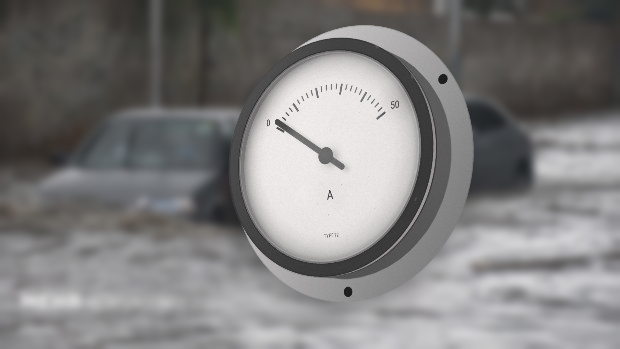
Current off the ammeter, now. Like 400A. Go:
2A
